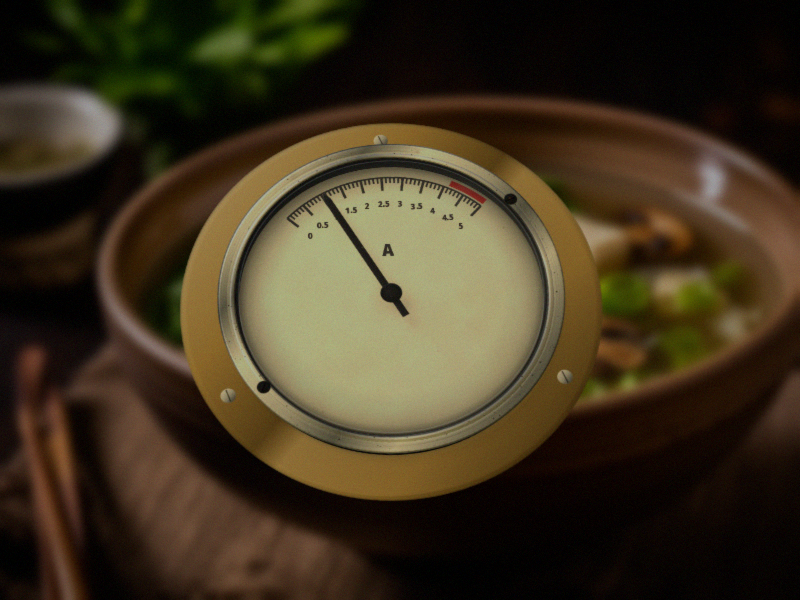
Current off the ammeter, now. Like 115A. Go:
1A
